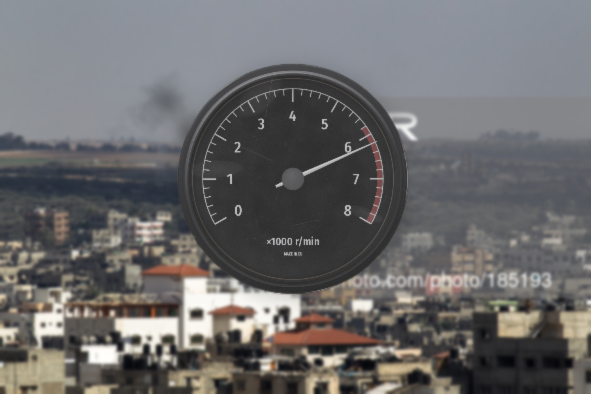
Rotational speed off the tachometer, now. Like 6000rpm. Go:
6200rpm
